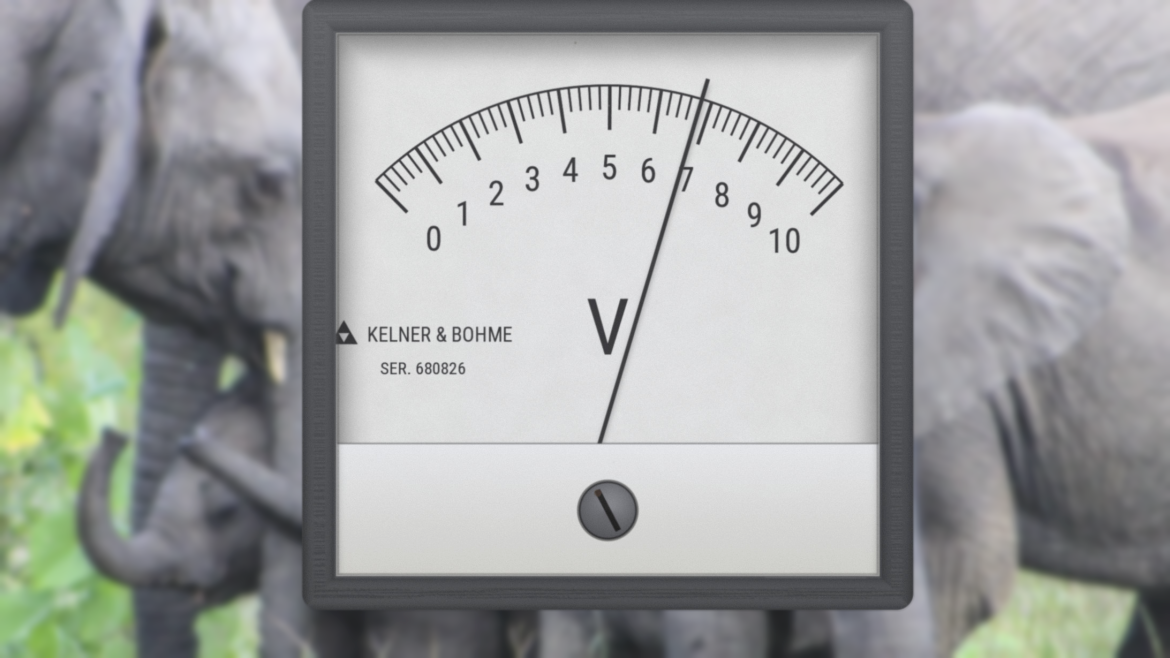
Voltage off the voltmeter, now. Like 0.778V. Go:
6.8V
